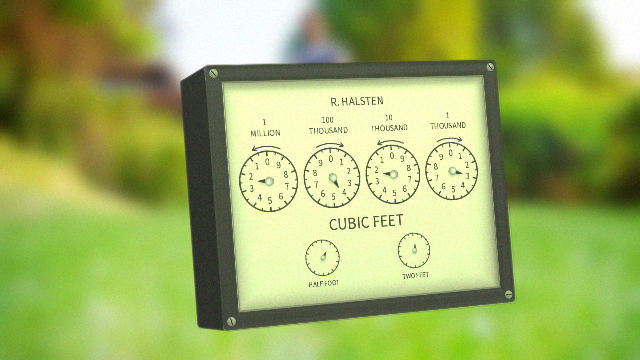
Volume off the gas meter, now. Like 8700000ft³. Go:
242300ft³
